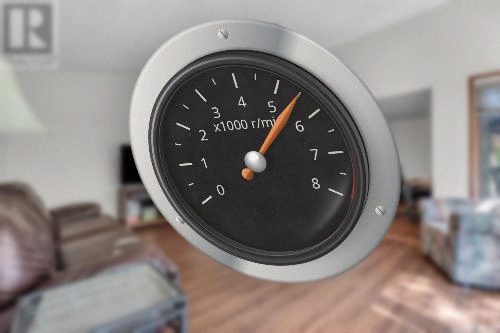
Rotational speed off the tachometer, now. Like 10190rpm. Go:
5500rpm
